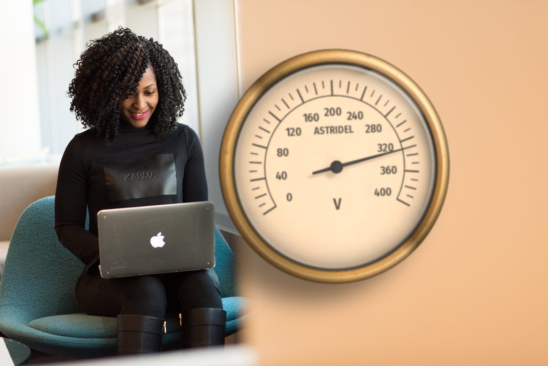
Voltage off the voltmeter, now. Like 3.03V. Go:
330V
